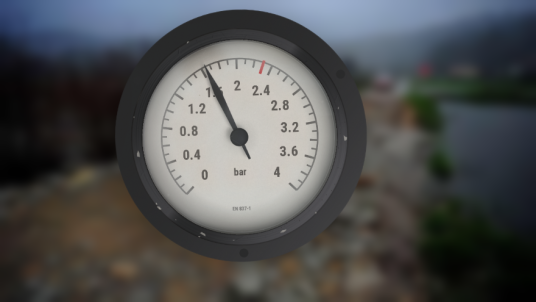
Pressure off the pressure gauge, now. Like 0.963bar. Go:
1.65bar
